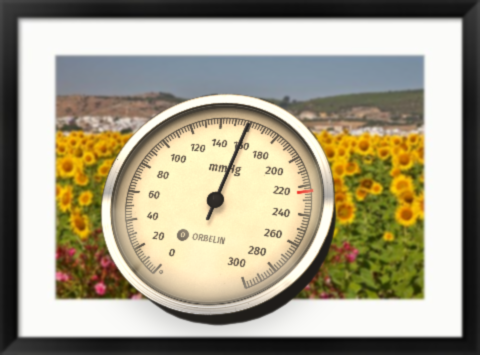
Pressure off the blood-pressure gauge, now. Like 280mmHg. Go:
160mmHg
